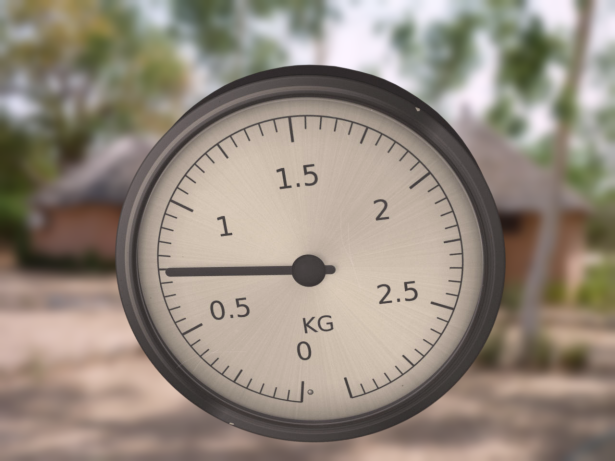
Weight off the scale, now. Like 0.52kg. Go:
0.75kg
